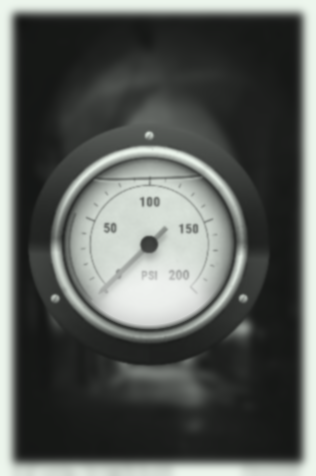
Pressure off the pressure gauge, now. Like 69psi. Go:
0psi
